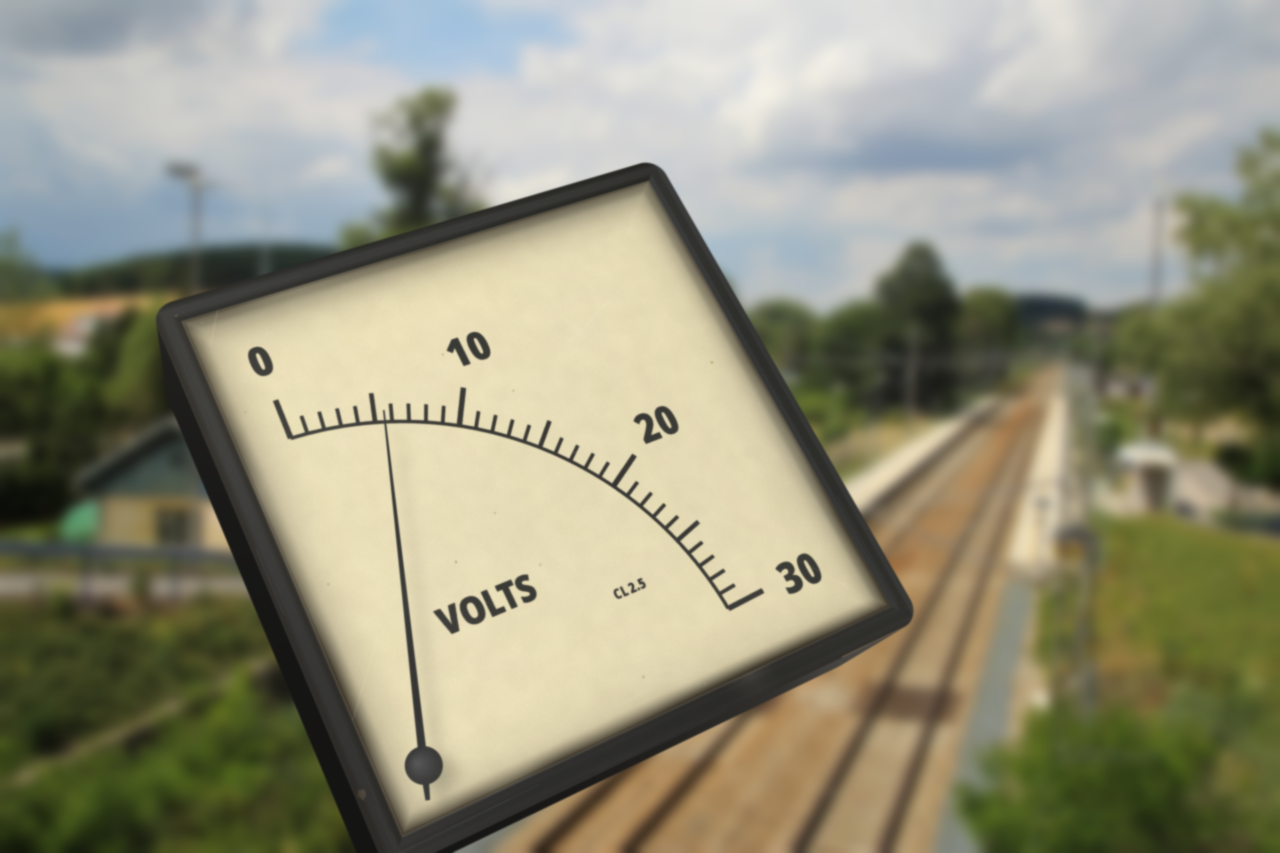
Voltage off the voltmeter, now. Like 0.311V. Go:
5.5V
